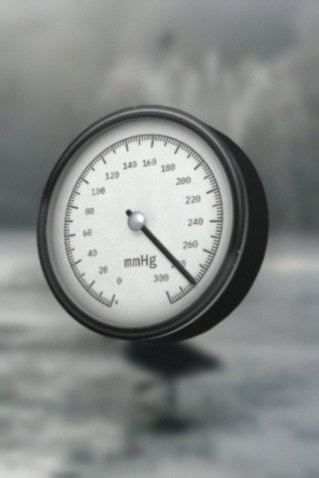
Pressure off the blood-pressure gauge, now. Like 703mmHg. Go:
280mmHg
